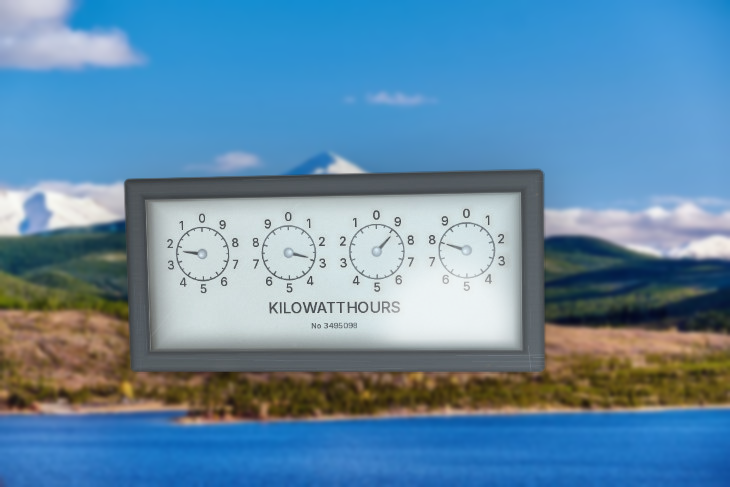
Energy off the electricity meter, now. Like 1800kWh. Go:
2288kWh
